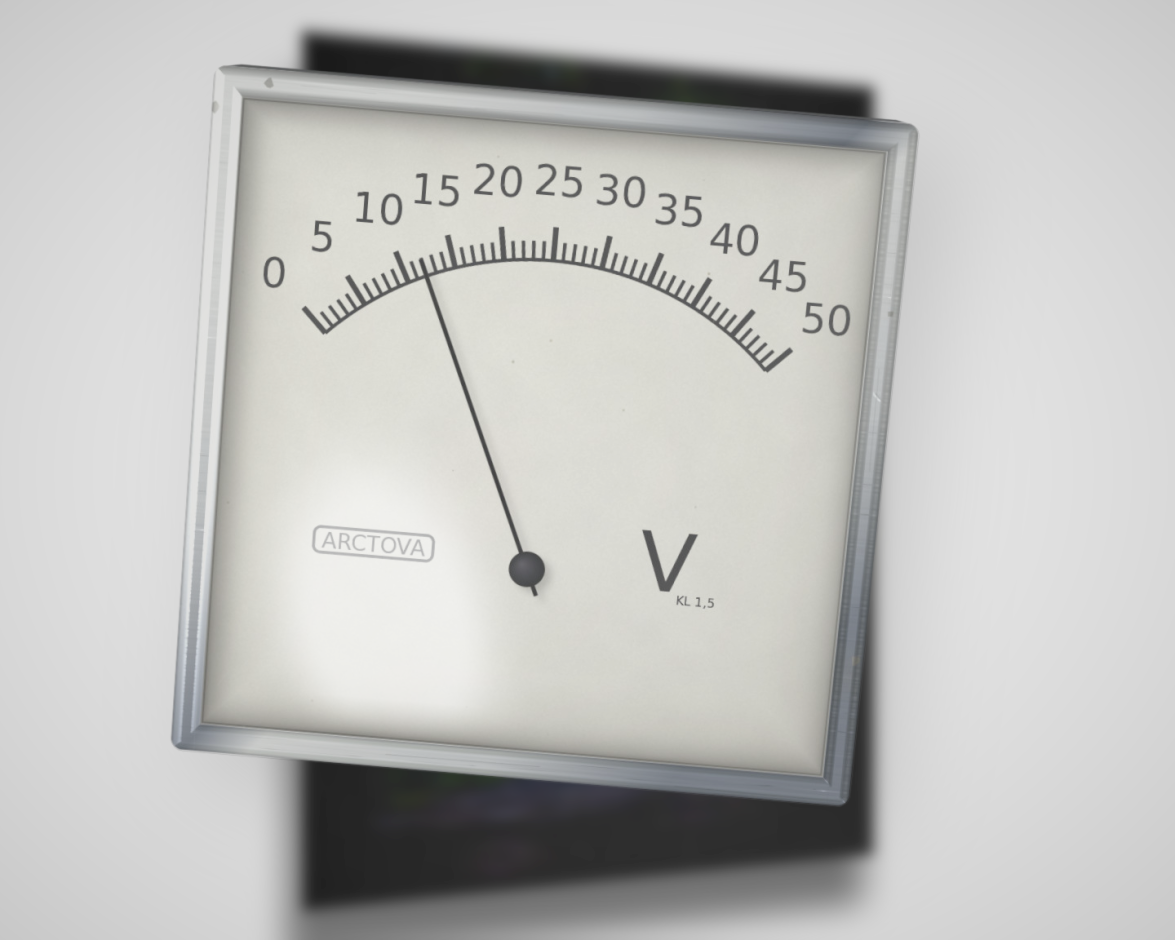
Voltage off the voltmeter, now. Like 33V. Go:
12V
